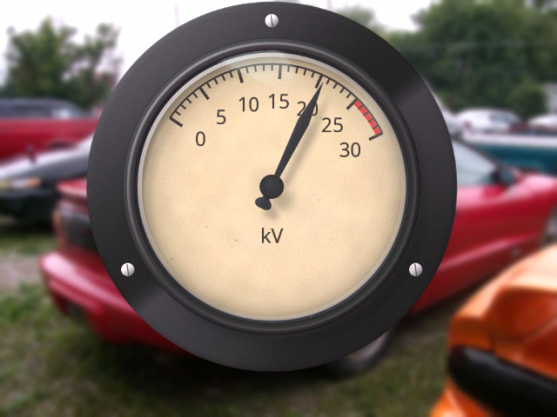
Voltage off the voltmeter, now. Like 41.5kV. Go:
20.5kV
